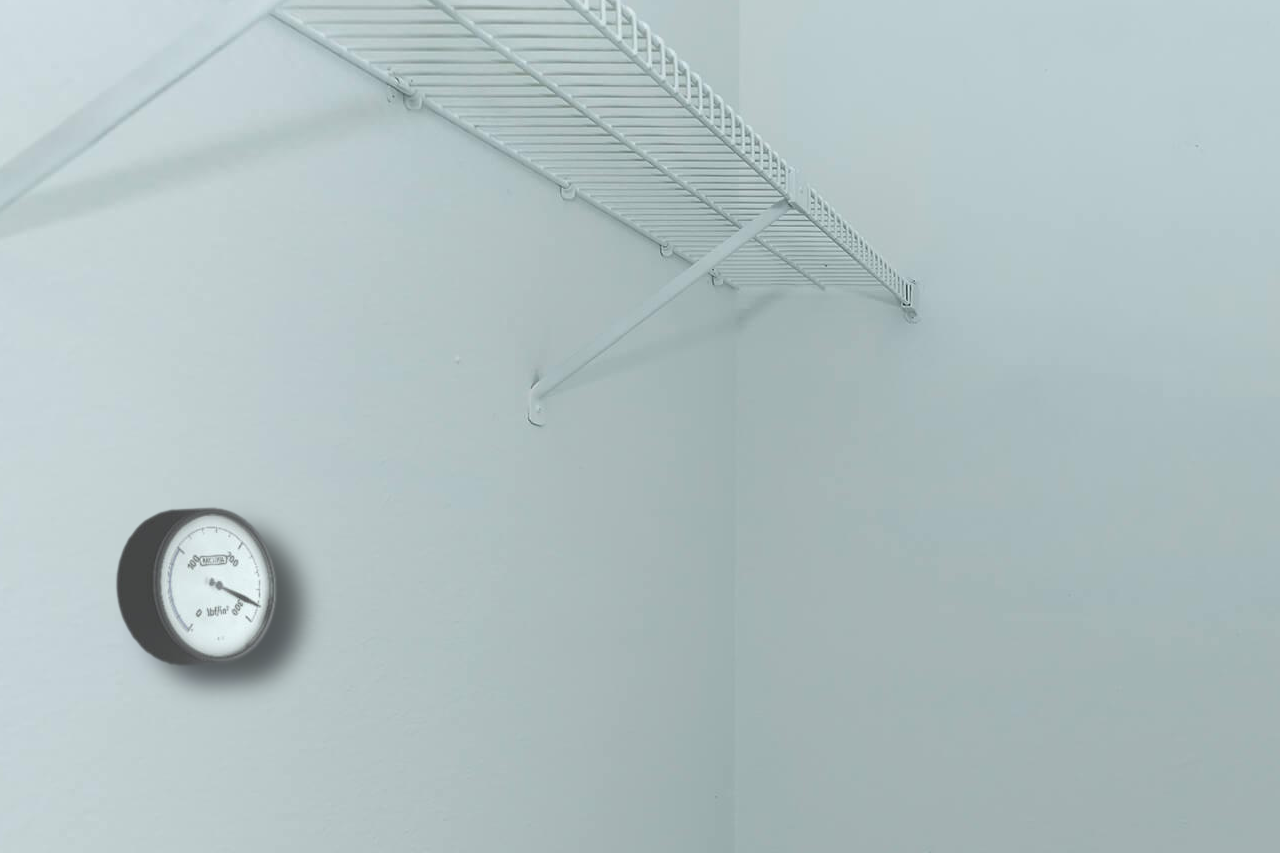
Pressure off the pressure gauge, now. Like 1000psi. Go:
280psi
